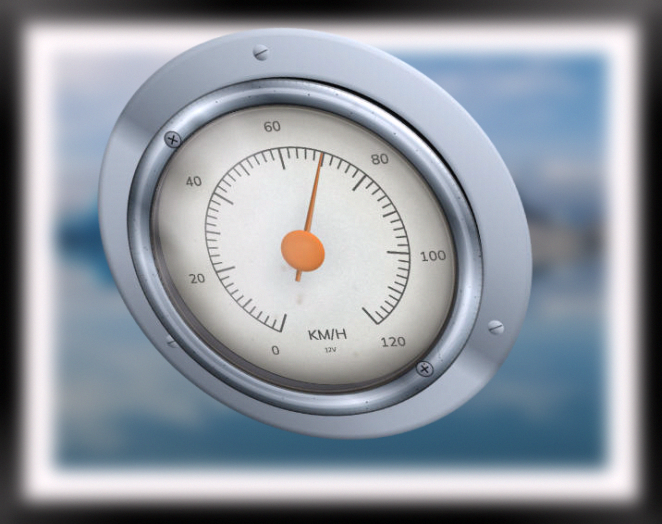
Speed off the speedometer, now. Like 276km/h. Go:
70km/h
